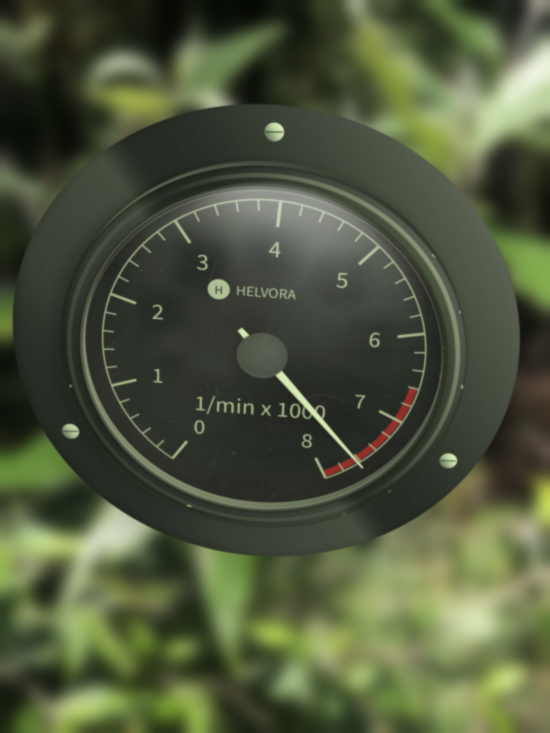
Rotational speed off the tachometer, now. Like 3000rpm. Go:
7600rpm
